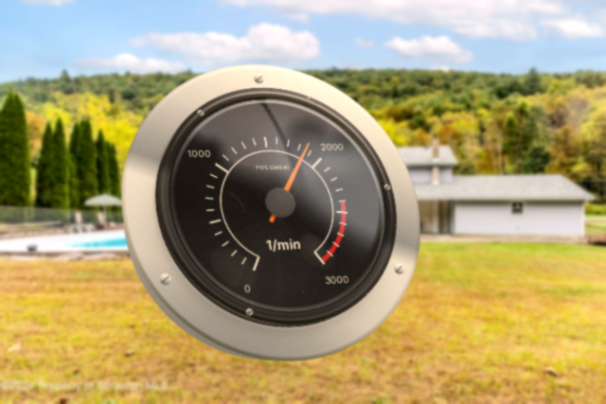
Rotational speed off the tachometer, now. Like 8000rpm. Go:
1850rpm
